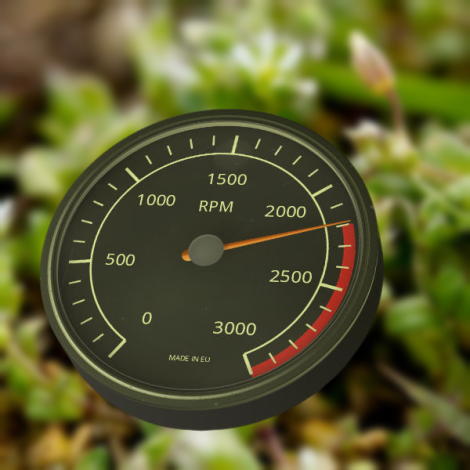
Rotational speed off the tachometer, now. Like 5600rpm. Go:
2200rpm
